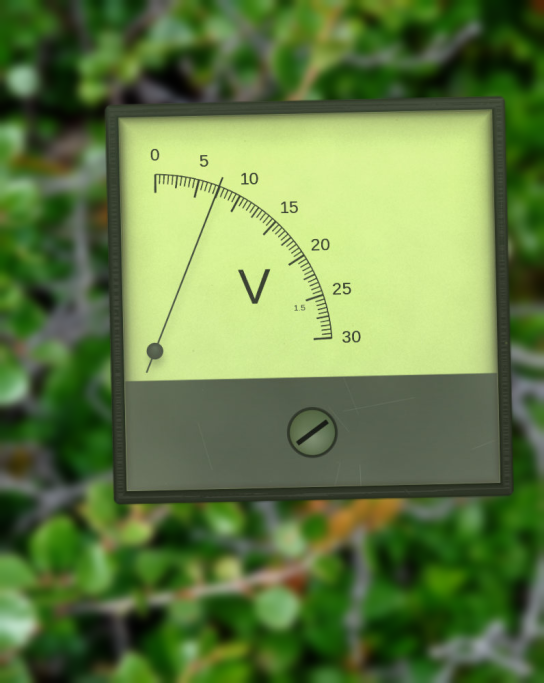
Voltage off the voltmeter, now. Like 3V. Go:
7.5V
